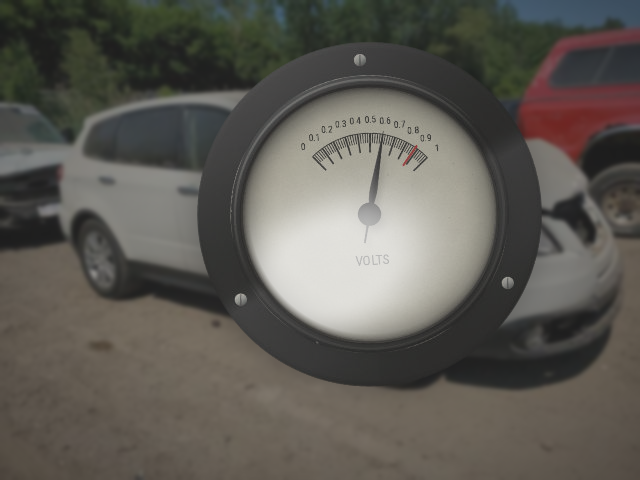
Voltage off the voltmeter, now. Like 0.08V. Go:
0.6V
